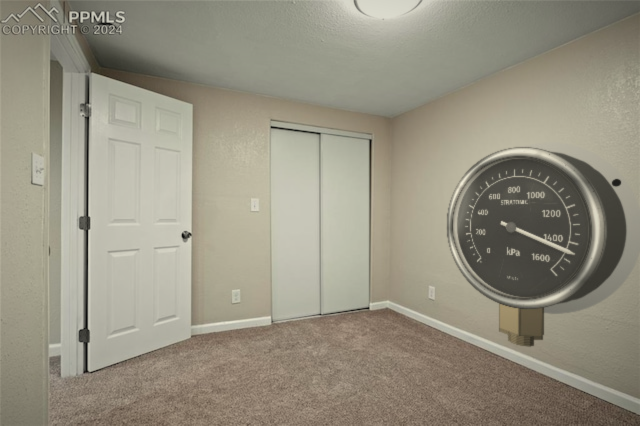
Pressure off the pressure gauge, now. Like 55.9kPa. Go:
1450kPa
